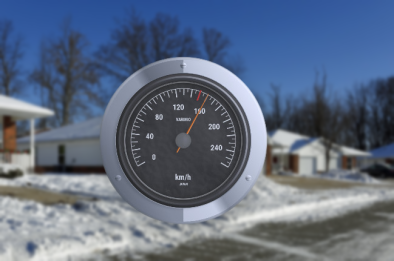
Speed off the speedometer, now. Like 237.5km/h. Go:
160km/h
